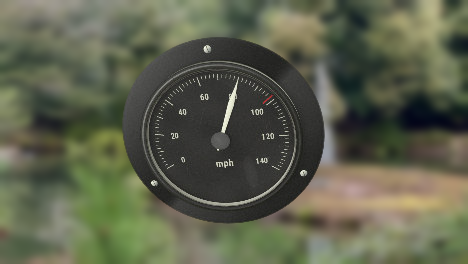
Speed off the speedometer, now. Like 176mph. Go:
80mph
